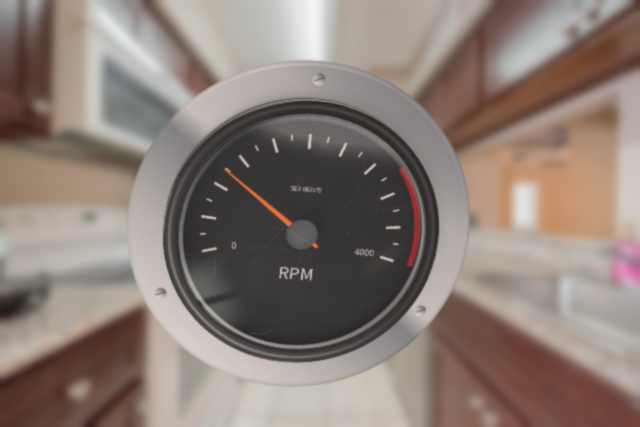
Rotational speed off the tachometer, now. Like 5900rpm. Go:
1000rpm
